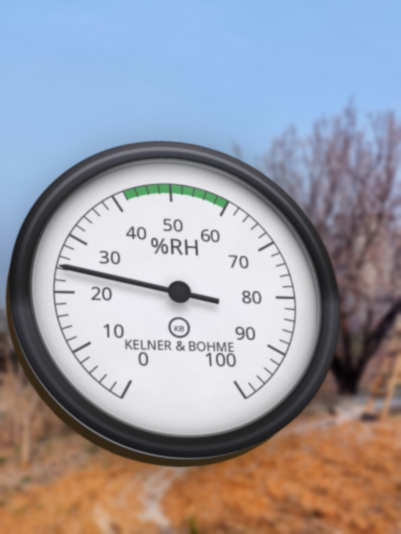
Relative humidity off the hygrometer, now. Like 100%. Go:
24%
